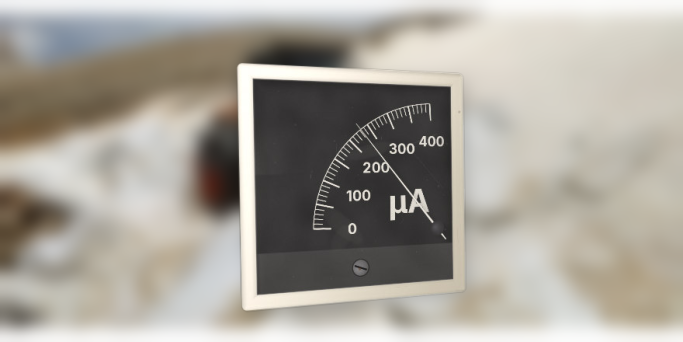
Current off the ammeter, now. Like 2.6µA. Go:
230µA
